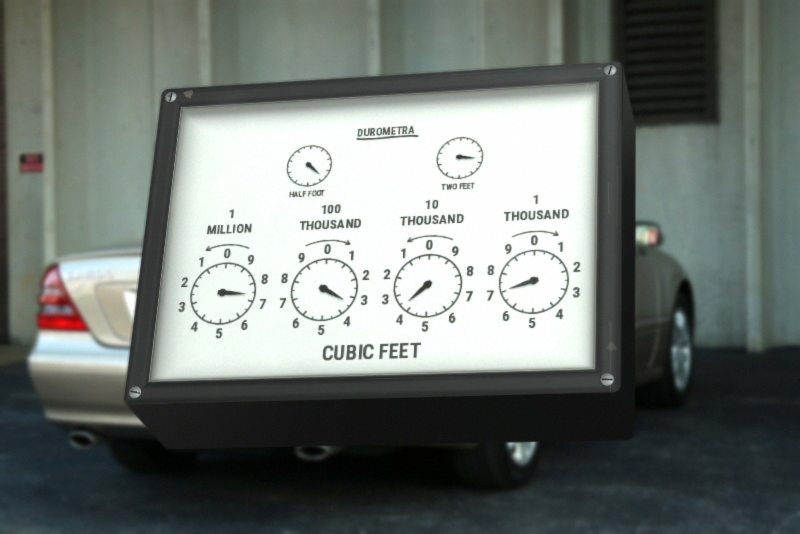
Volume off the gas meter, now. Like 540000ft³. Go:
733700ft³
